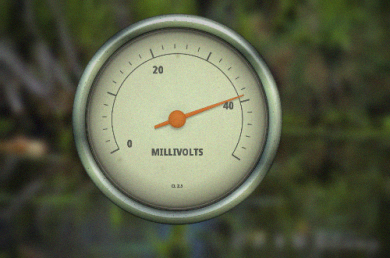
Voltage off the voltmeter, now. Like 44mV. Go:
39mV
